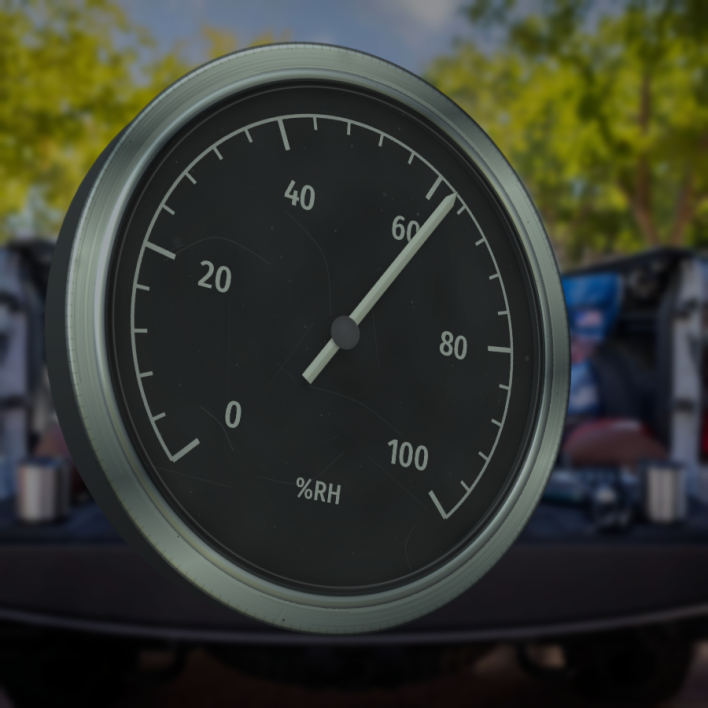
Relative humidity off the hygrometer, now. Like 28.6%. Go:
62%
